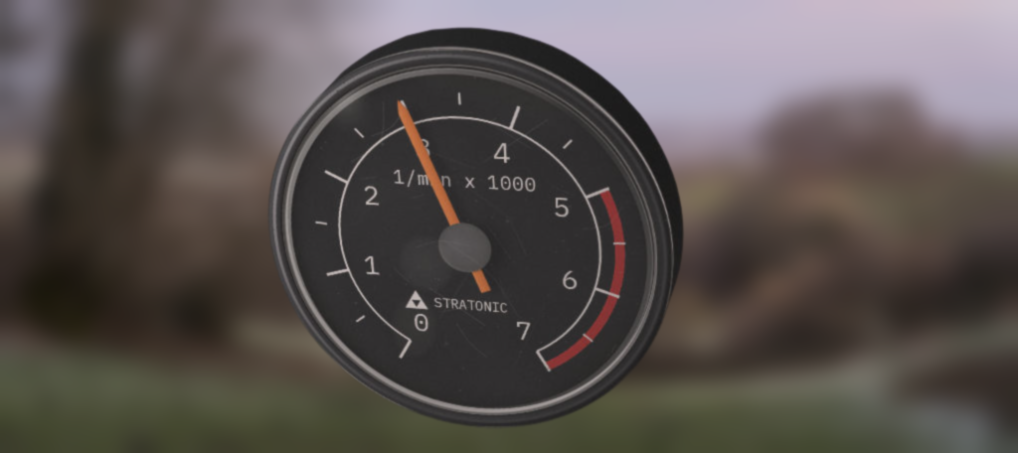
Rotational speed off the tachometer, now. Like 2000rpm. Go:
3000rpm
